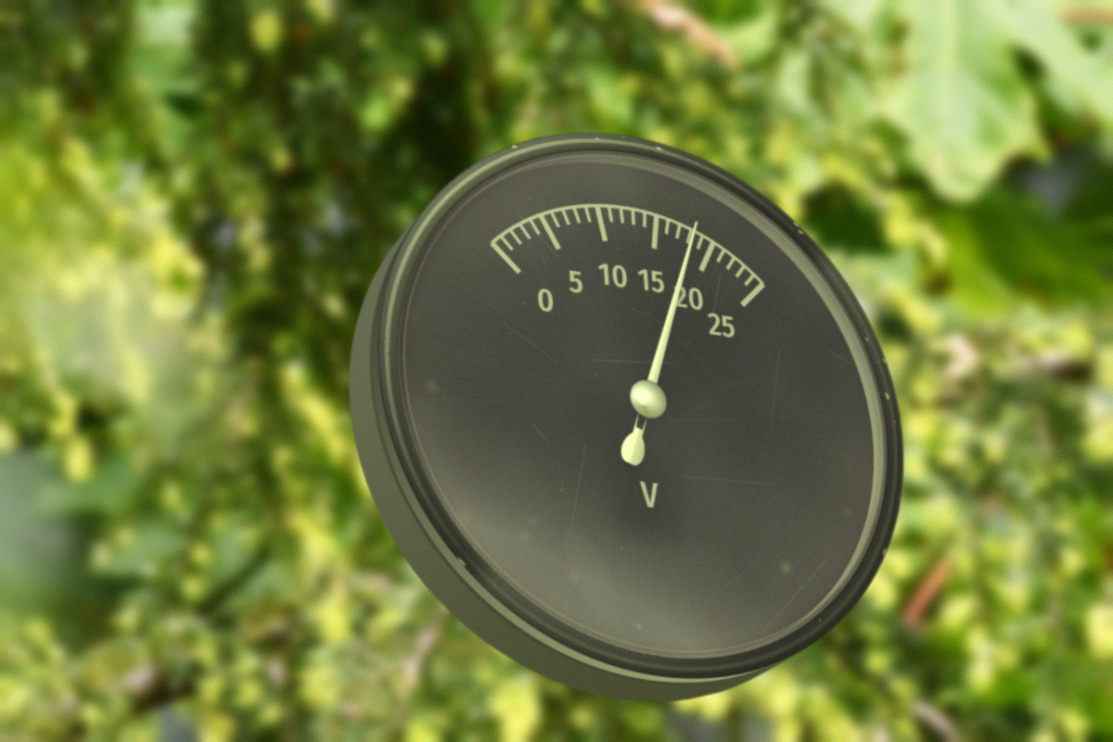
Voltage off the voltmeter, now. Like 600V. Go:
18V
